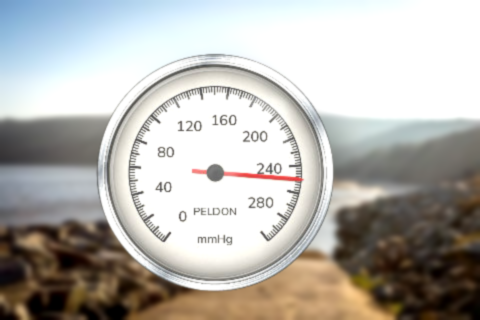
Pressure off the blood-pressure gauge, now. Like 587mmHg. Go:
250mmHg
